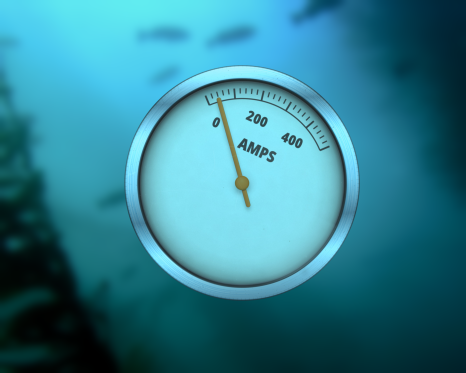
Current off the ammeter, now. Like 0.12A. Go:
40A
